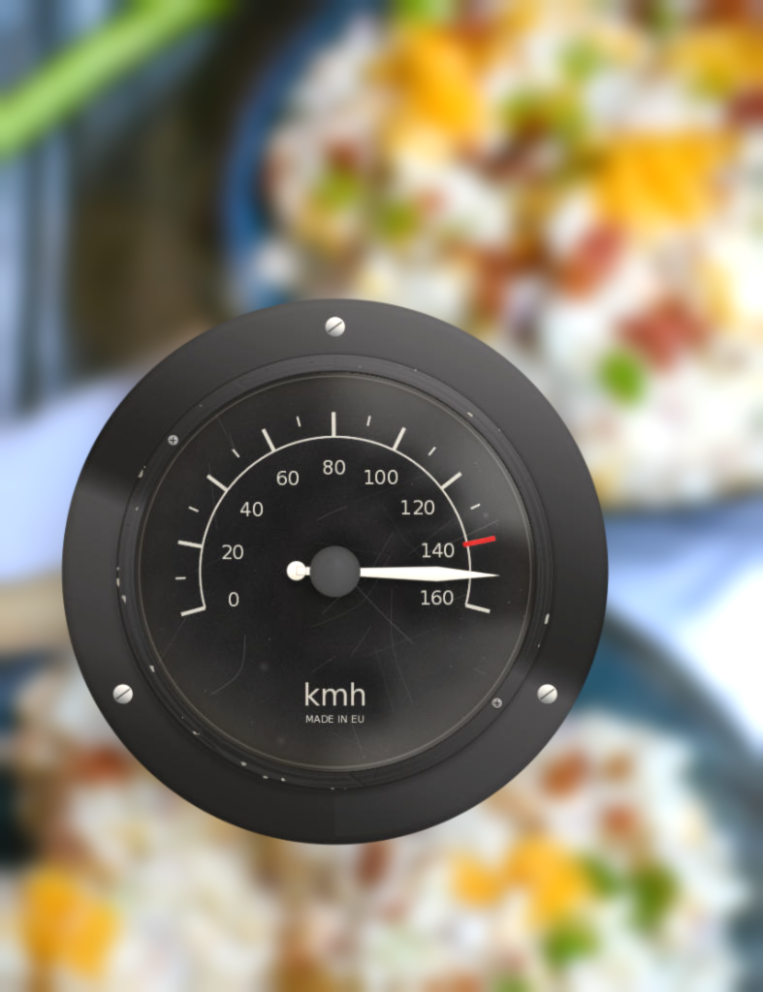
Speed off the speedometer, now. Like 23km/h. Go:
150km/h
